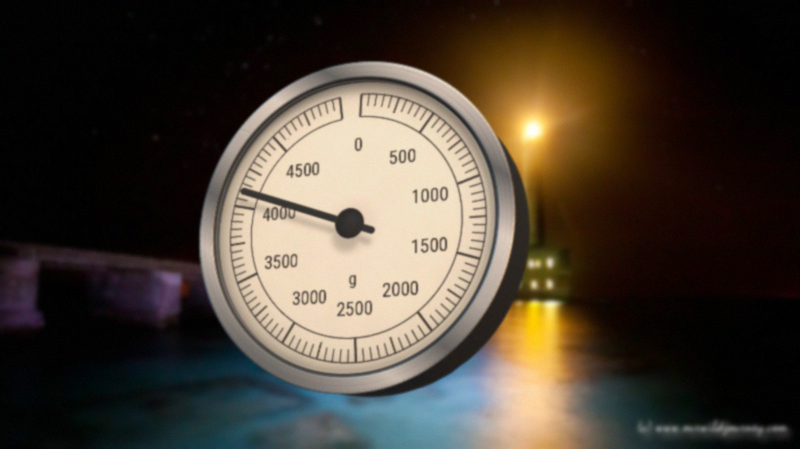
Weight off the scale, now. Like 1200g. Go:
4100g
